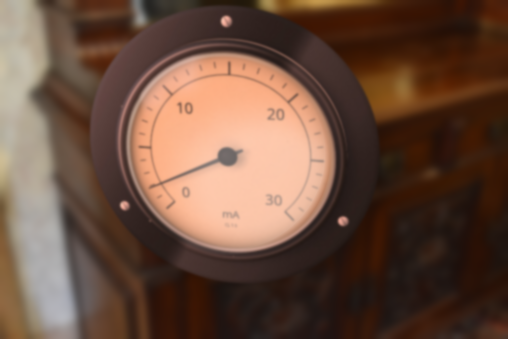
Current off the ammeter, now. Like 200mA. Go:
2mA
